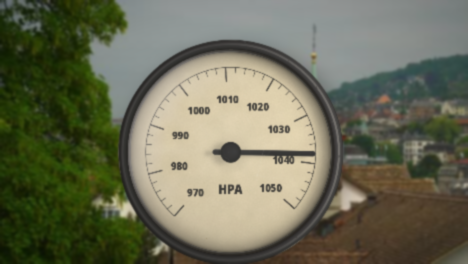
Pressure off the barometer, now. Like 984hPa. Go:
1038hPa
